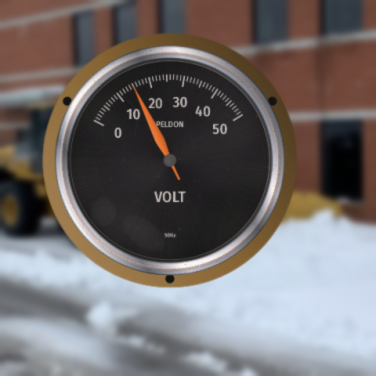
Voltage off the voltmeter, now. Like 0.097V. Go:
15V
